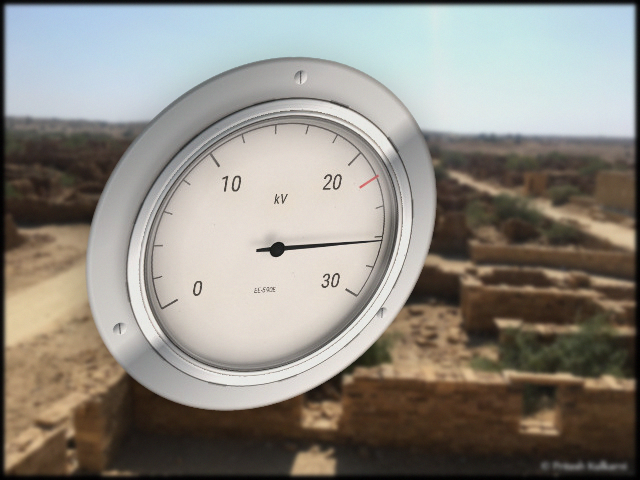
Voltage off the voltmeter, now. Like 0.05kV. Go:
26kV
